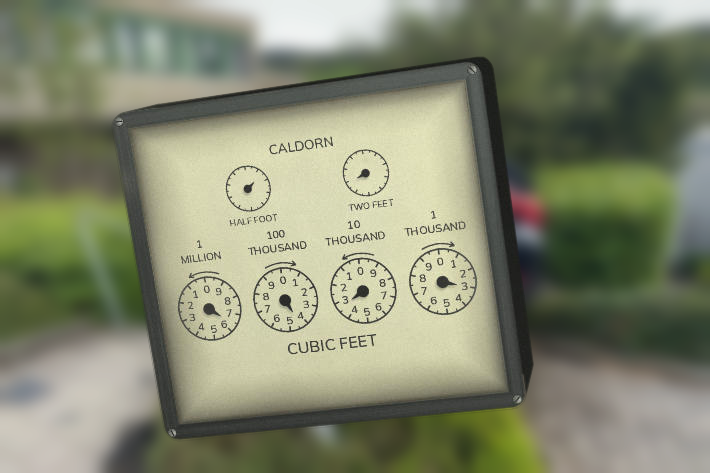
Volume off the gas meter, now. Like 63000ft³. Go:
643300ft³
